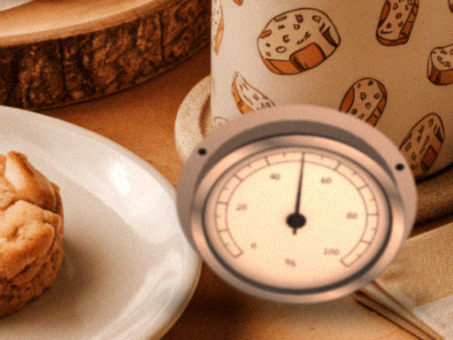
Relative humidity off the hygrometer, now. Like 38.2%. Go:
50%
